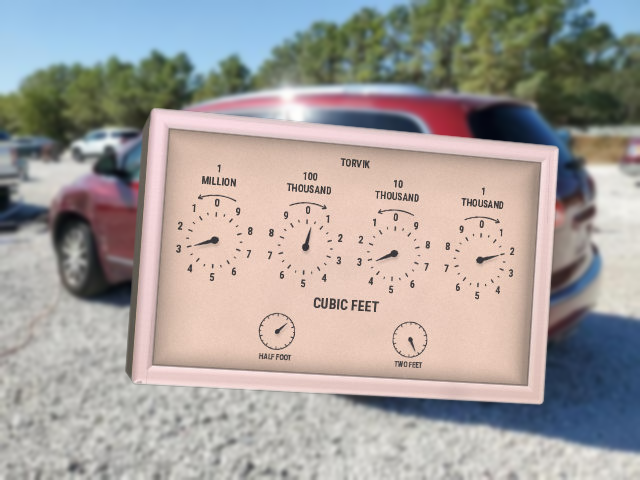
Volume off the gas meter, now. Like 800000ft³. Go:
303200ft³
